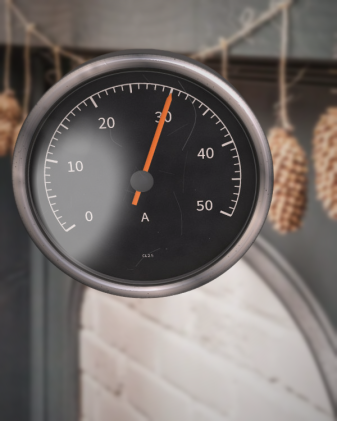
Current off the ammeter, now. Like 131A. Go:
30A
